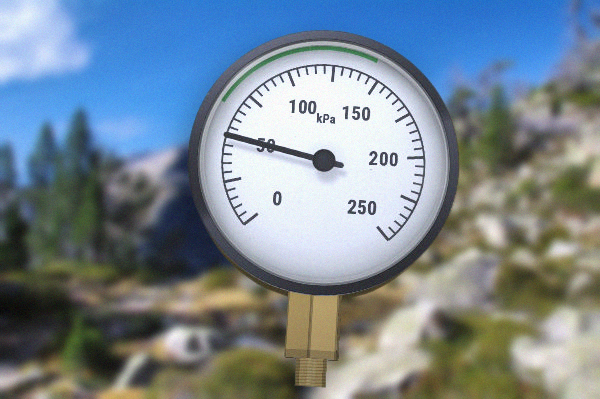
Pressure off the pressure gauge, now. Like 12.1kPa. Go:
50kPa
